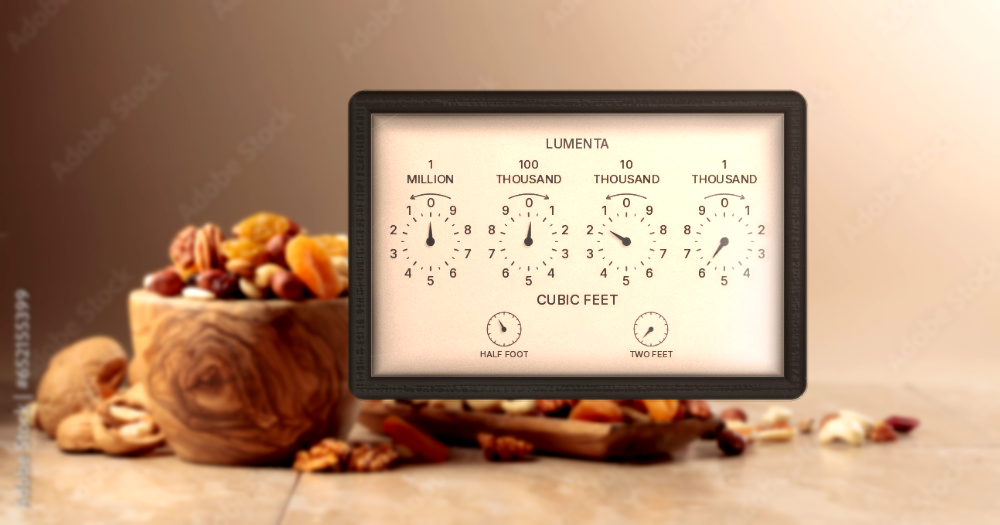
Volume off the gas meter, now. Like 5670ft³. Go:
1600ft³
